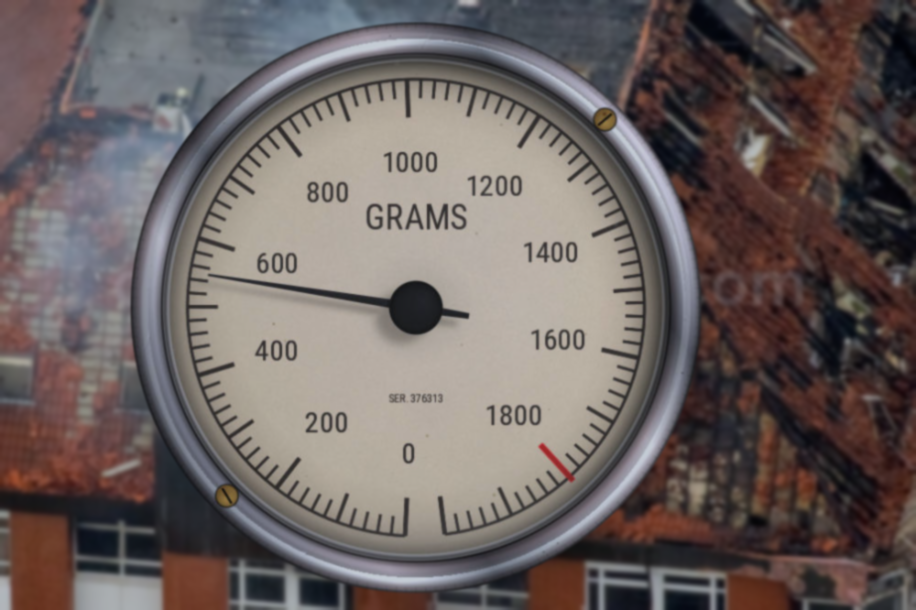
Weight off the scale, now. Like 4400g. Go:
550g
